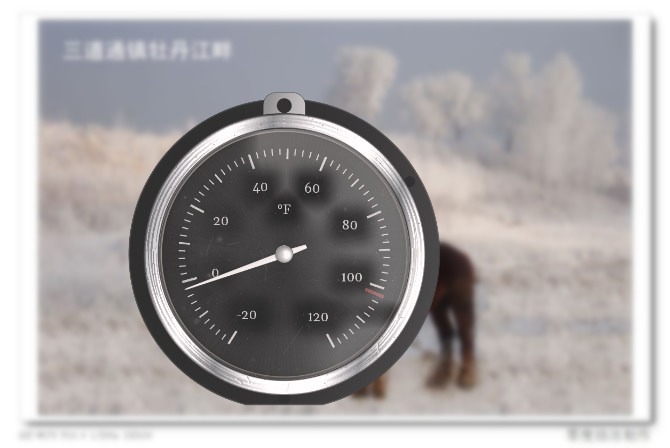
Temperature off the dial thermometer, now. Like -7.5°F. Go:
-2°F
